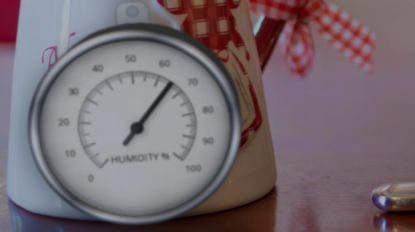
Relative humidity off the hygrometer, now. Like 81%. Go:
65%
